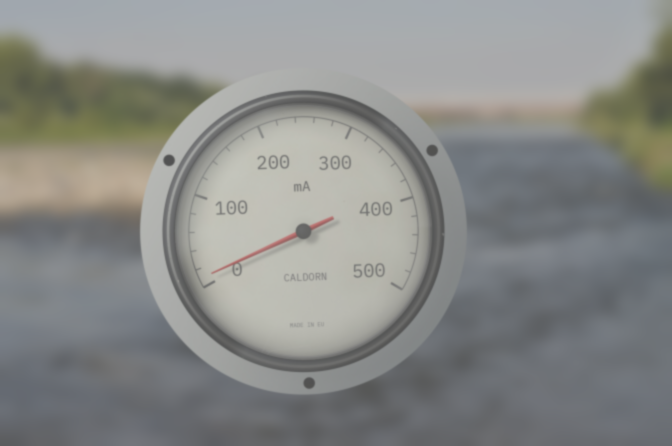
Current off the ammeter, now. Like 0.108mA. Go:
10mA
